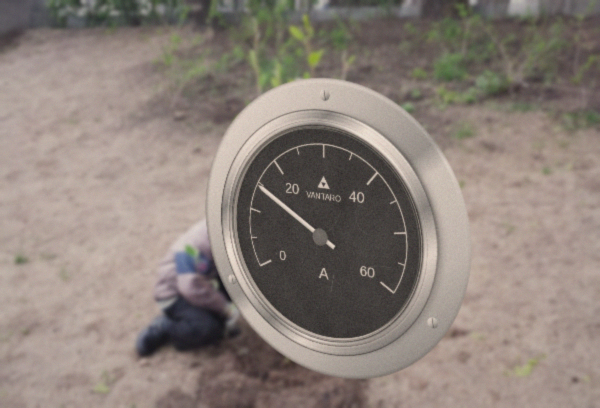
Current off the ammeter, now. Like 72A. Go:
15A
